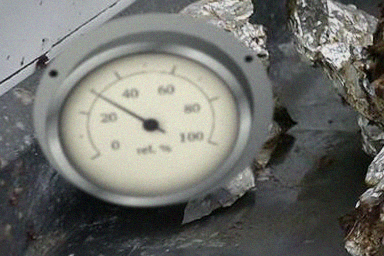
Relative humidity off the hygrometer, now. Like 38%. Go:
30%
